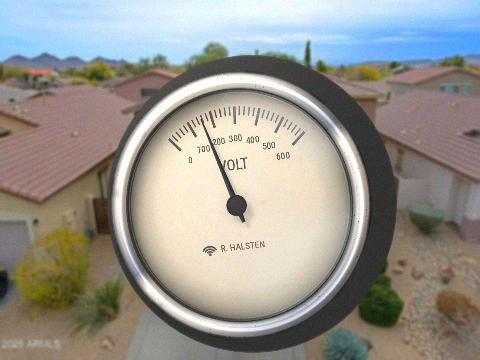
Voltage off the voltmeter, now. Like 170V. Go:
160V
